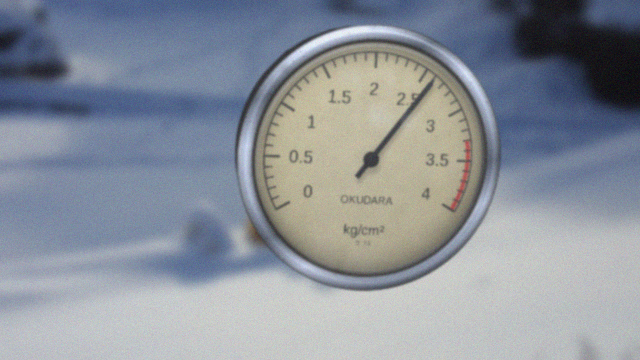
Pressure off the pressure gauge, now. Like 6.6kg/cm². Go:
2.6kg/cm²
